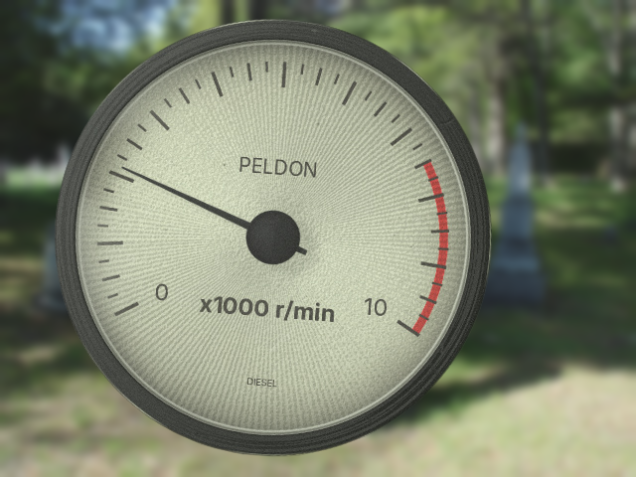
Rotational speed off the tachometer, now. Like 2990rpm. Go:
2125rpm
